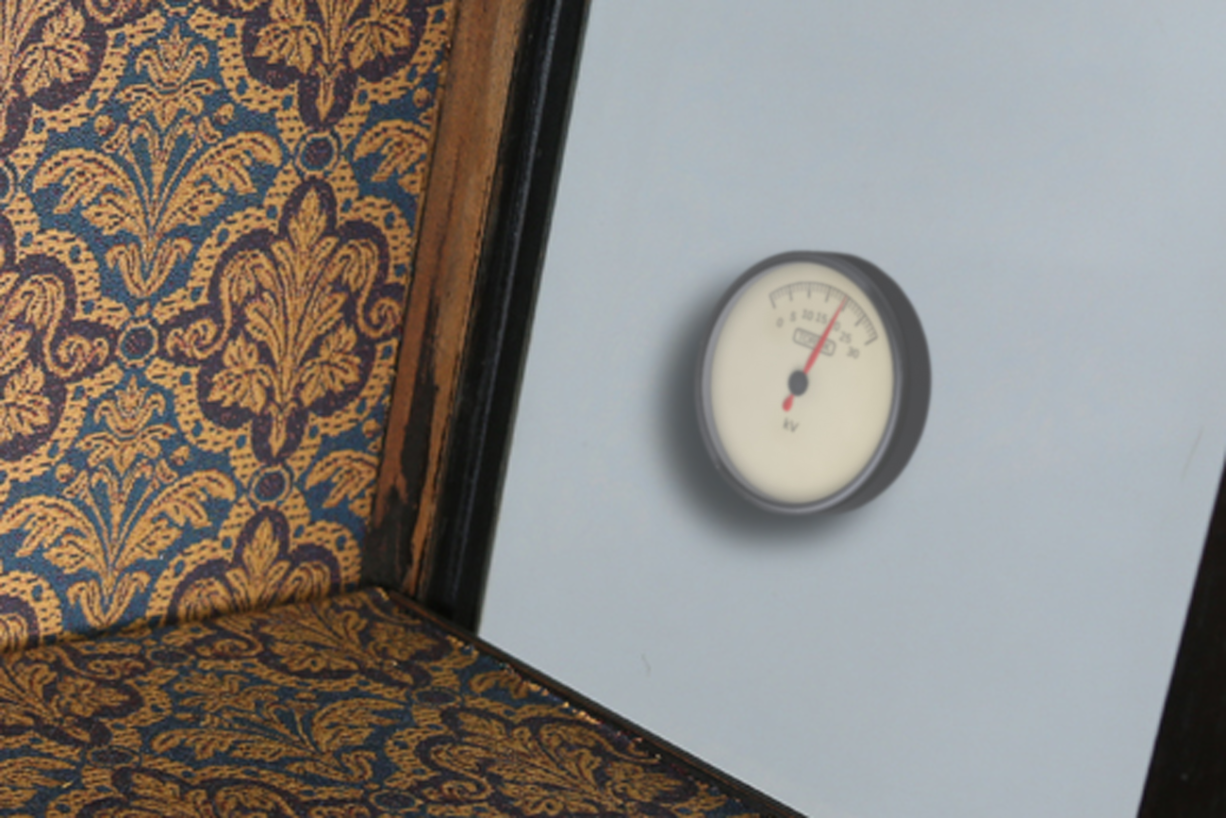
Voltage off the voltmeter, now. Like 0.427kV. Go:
20kV
